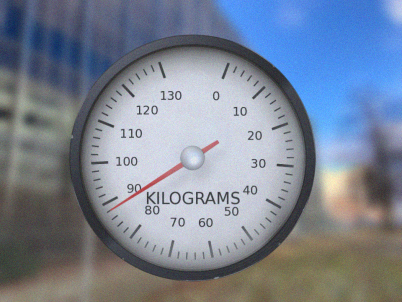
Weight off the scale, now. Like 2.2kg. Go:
88kg
